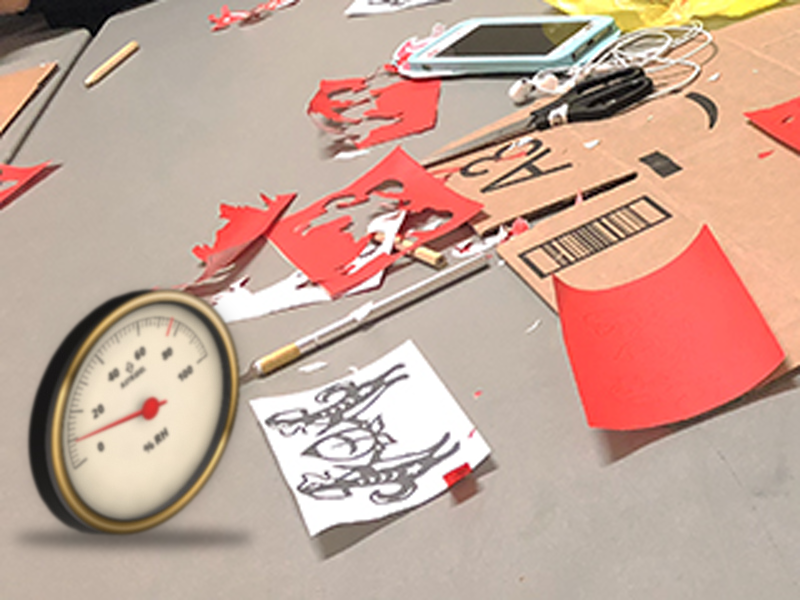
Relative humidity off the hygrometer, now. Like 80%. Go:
10%
